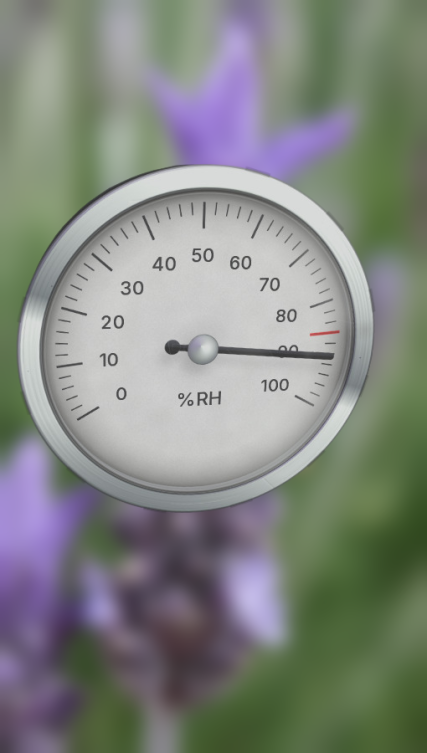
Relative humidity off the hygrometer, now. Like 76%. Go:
90%
